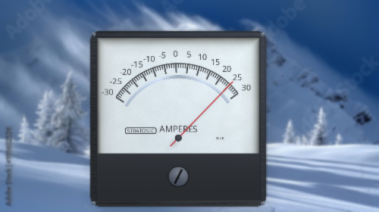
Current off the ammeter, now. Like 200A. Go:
25A
